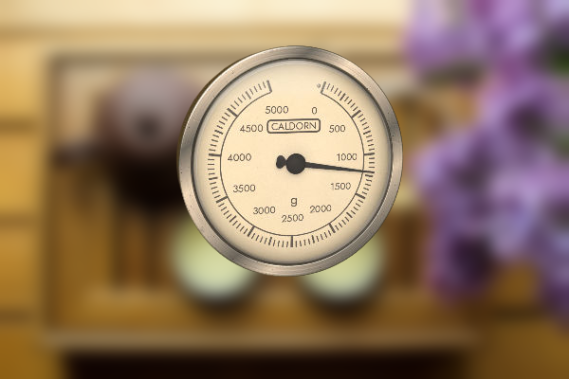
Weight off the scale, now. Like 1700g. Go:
1200g
